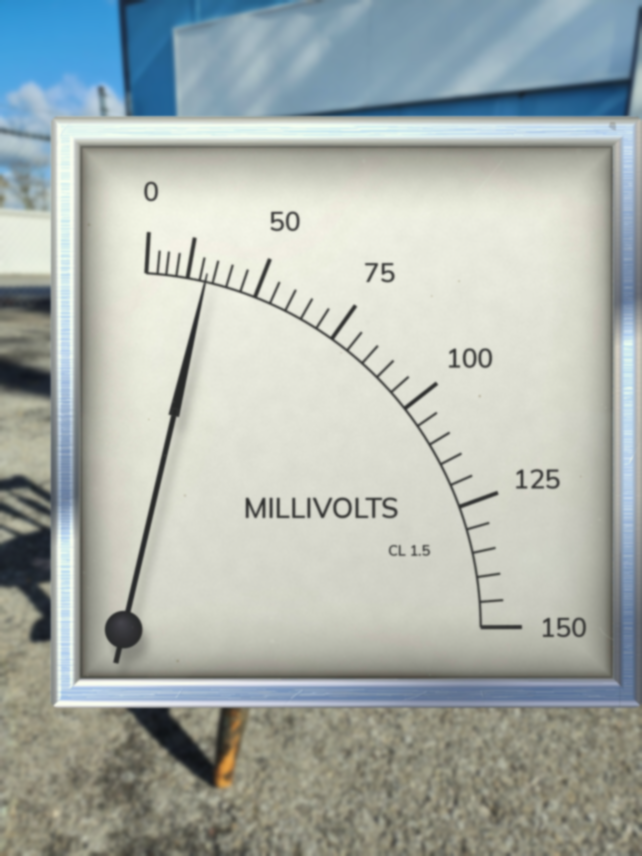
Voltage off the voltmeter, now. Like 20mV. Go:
32.5mV
